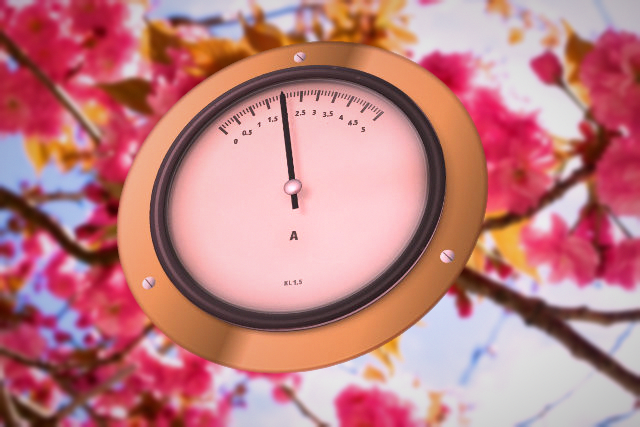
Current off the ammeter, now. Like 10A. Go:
2A
